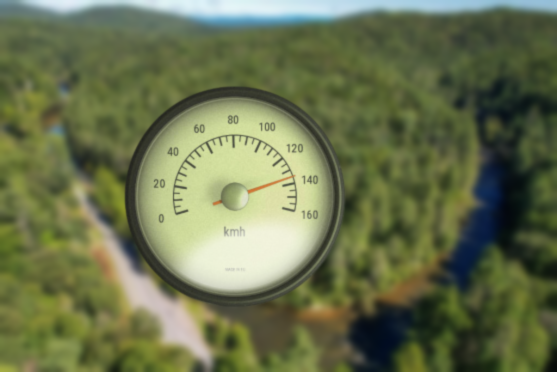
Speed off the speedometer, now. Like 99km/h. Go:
135km/h
